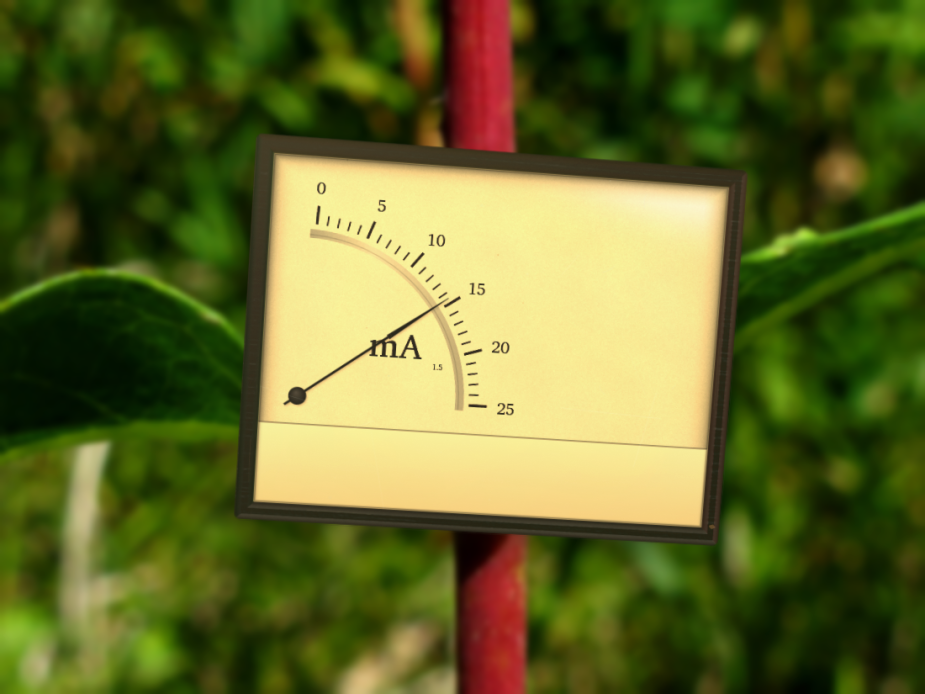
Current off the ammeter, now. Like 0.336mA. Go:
14.5mA
